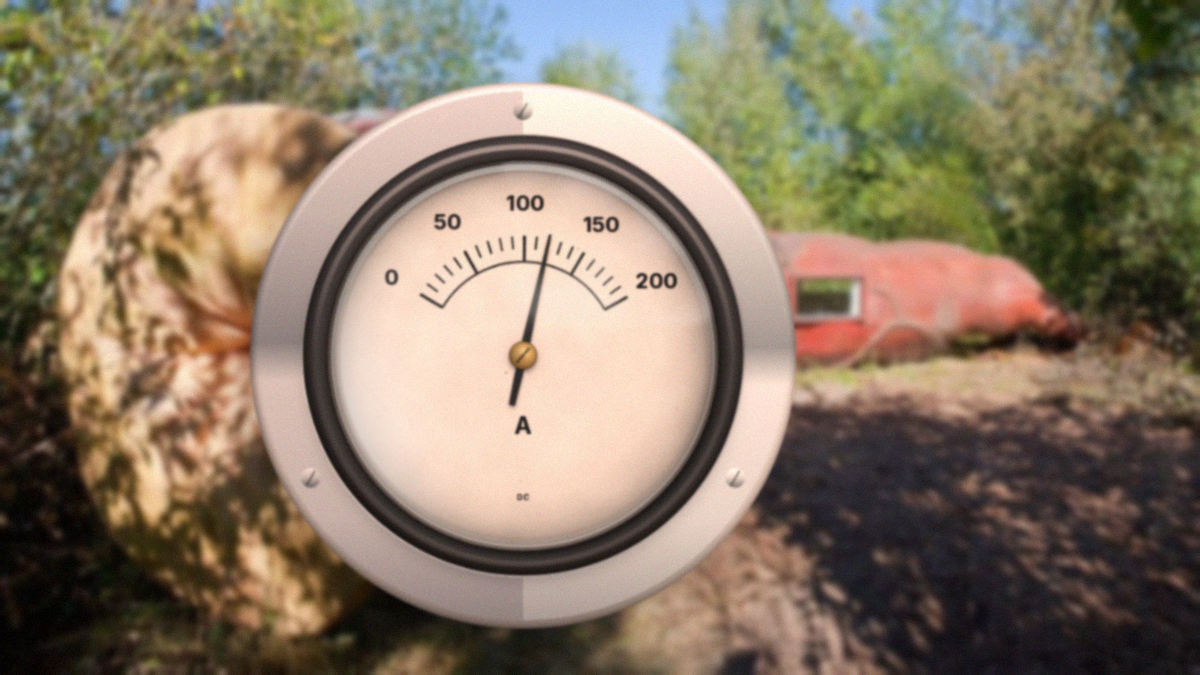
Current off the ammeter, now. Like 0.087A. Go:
120A
